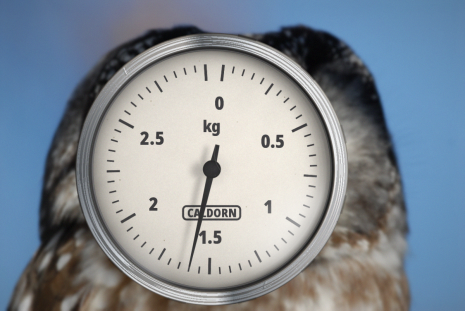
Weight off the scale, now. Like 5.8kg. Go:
1.6kg
